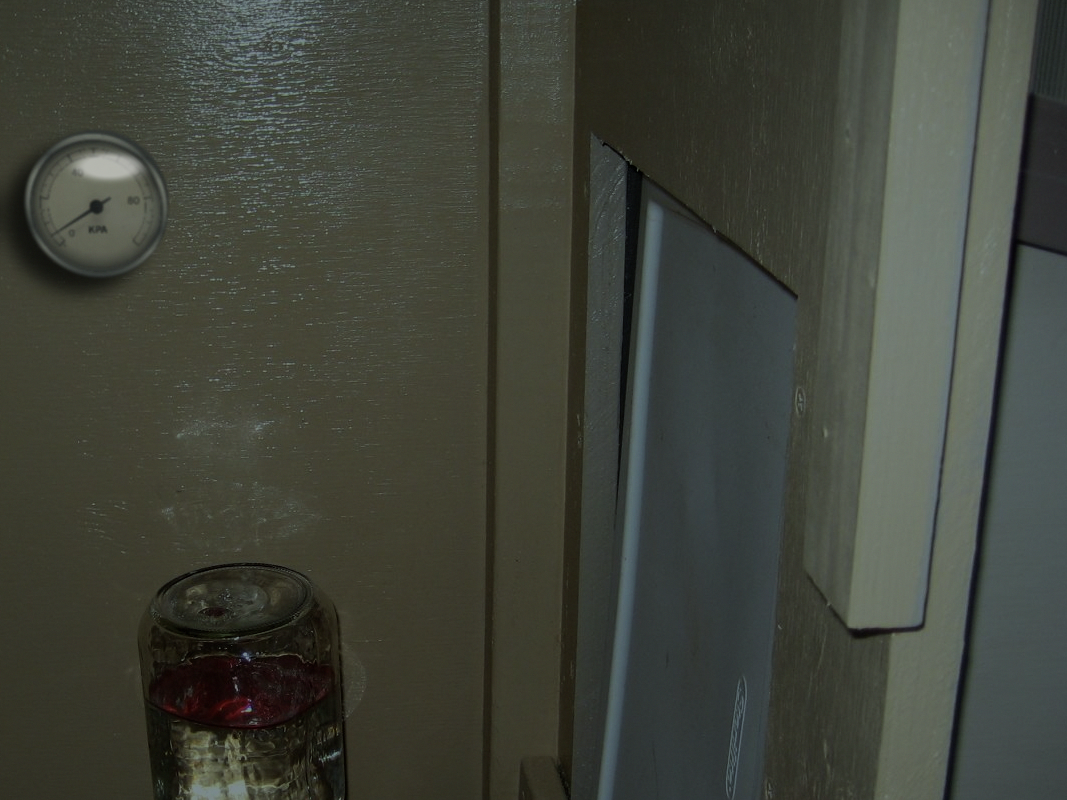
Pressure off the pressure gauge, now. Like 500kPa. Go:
5kPa
